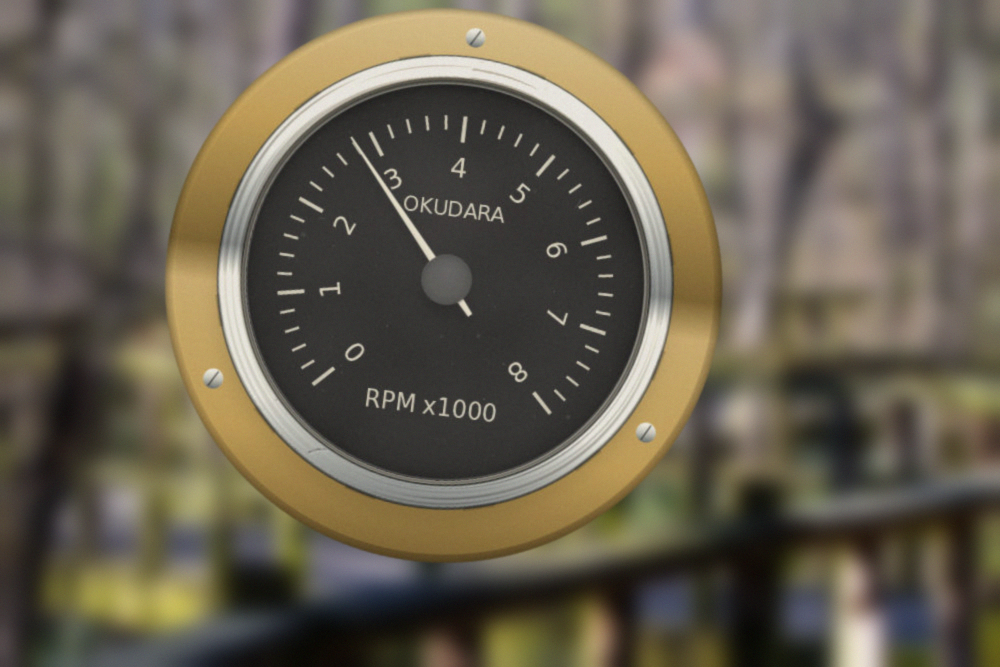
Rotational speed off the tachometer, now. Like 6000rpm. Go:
2800rpm
